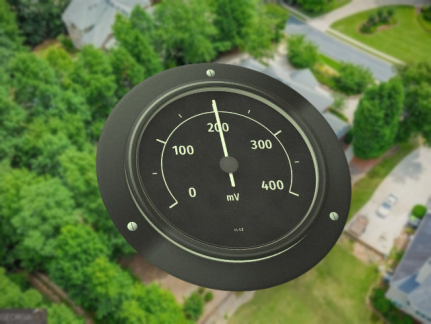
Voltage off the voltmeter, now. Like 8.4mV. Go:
200mV
